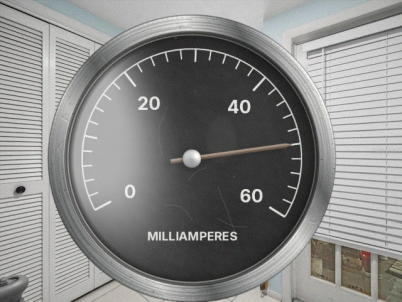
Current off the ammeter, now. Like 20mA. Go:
50mA
